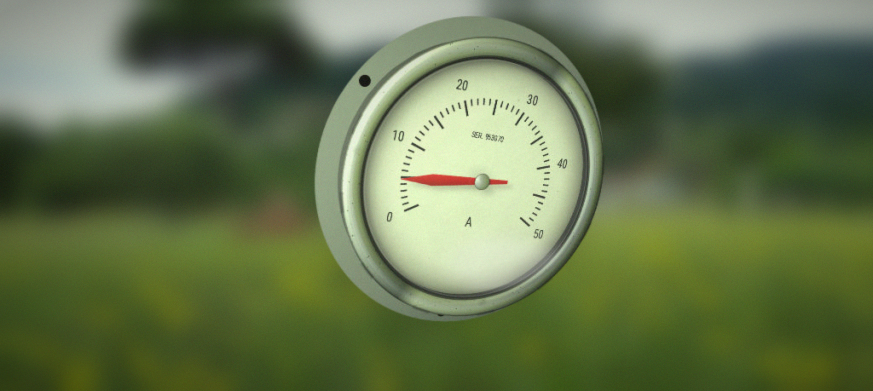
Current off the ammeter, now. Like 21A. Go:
5A
